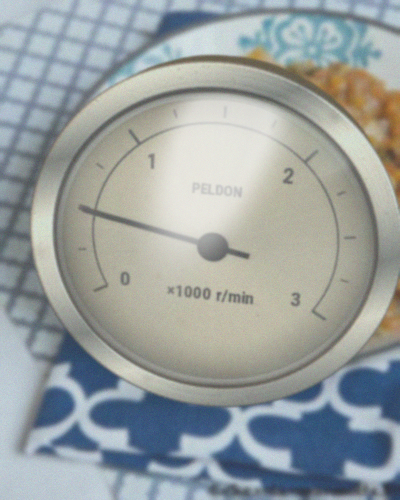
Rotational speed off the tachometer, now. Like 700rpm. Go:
500rpm
